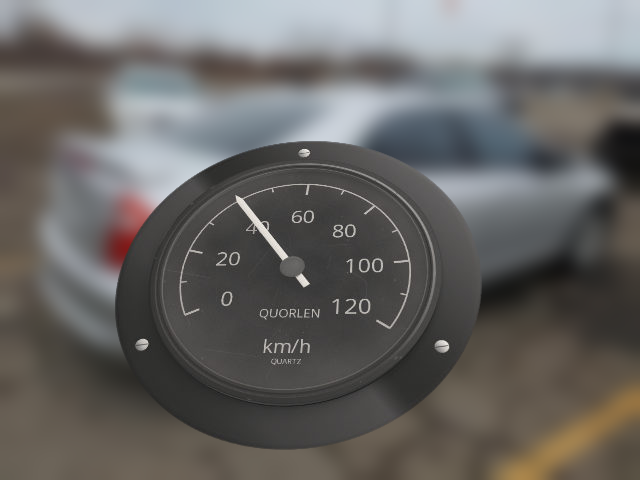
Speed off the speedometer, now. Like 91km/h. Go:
40km/h
